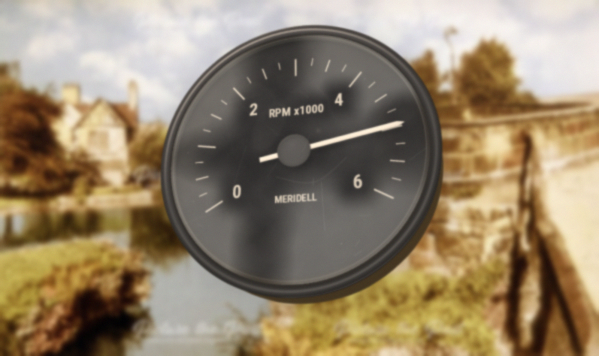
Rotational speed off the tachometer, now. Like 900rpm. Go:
5000rpm
